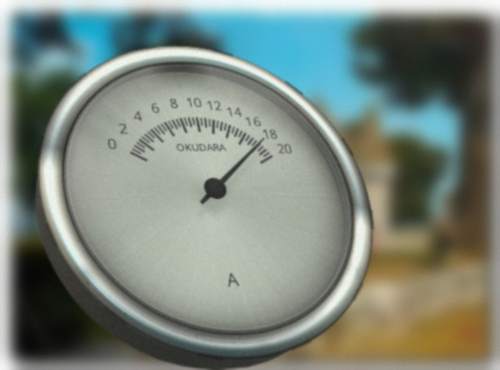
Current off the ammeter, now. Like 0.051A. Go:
18A
